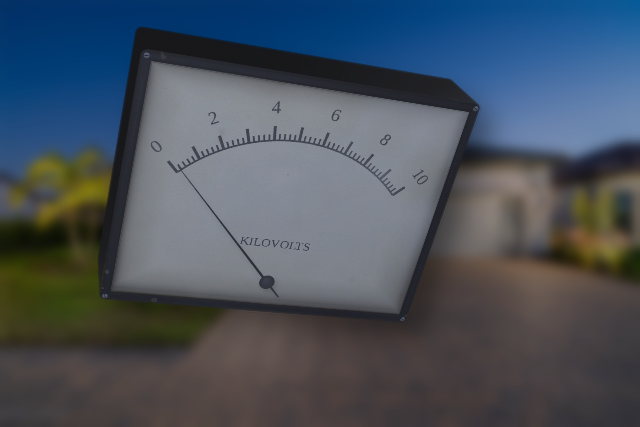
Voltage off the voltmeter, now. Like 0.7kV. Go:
0.2kV
